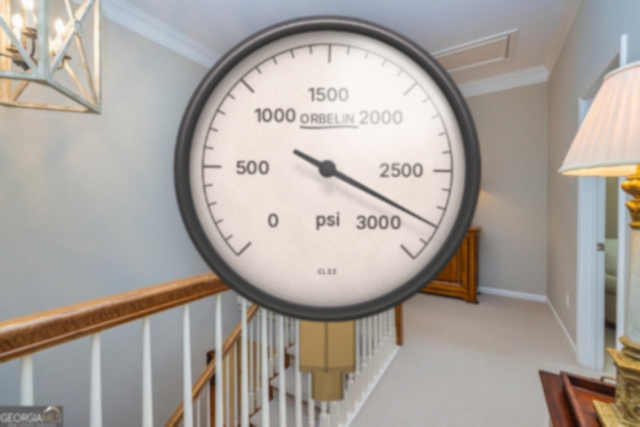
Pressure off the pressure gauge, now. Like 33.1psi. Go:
2800psi
